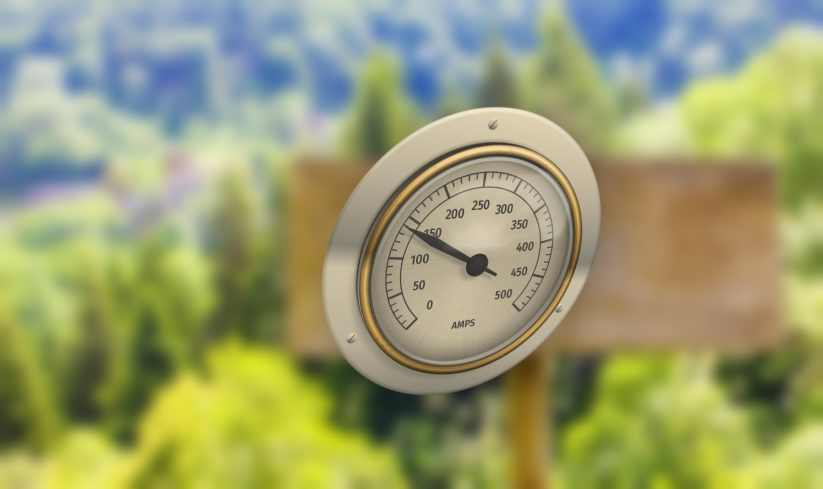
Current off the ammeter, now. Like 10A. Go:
140A
